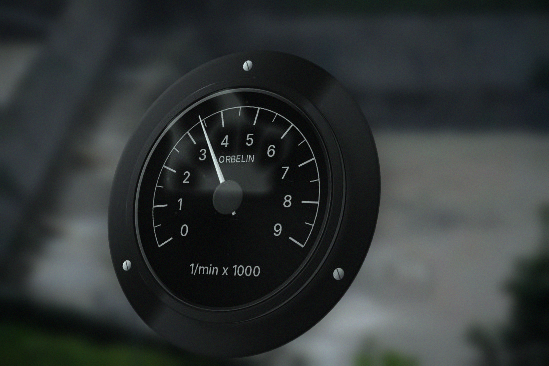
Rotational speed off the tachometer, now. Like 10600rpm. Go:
3500rpm
